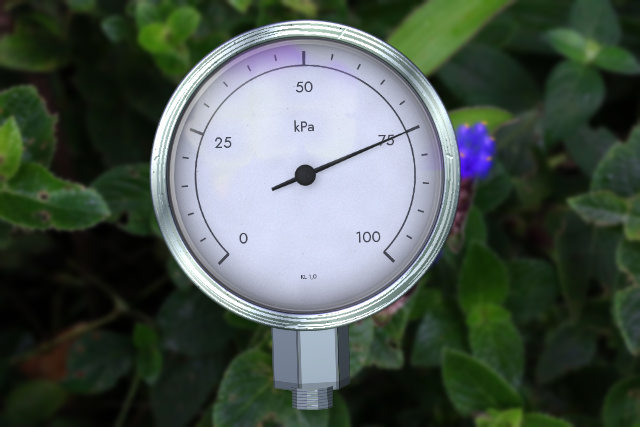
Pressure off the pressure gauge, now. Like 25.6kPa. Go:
75kPa
